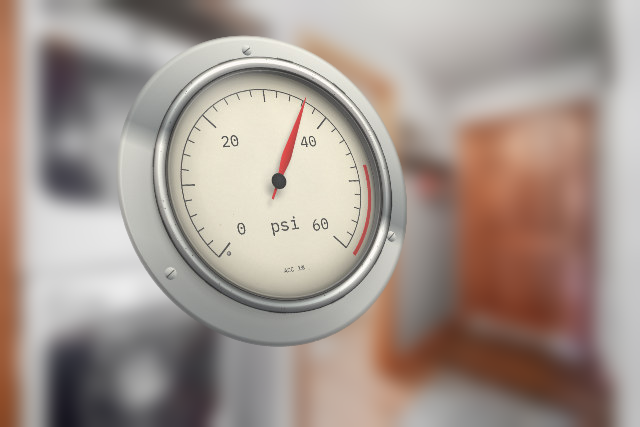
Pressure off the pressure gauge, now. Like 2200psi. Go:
36psi
